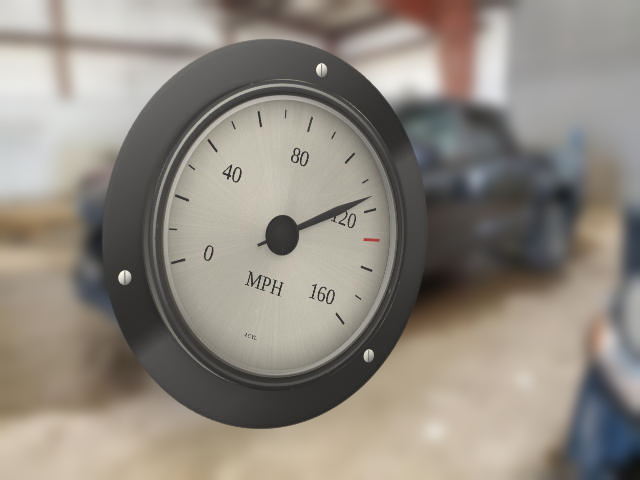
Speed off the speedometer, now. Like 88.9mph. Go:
115mph
